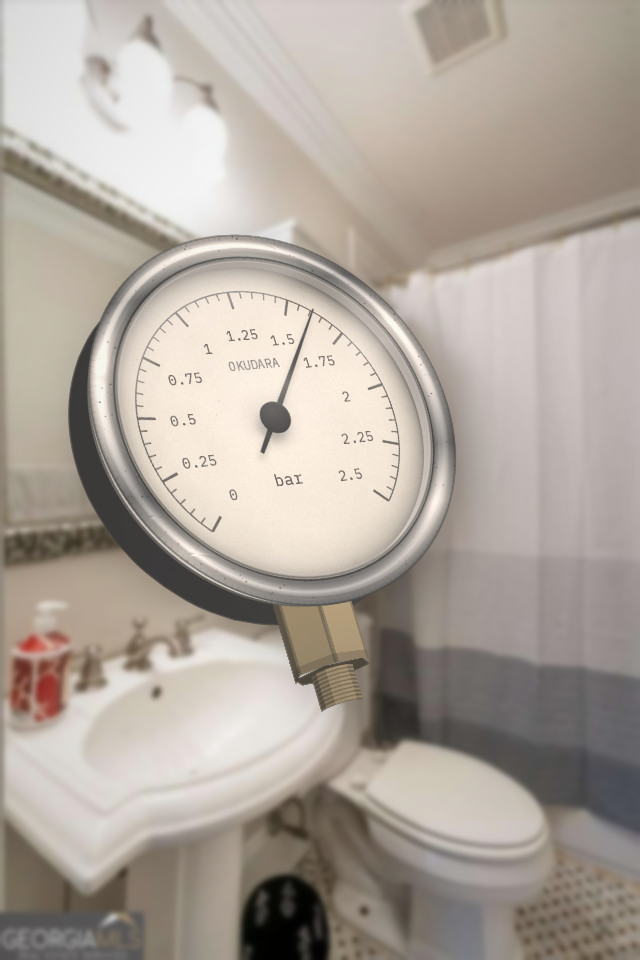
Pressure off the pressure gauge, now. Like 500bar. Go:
1.6bar
